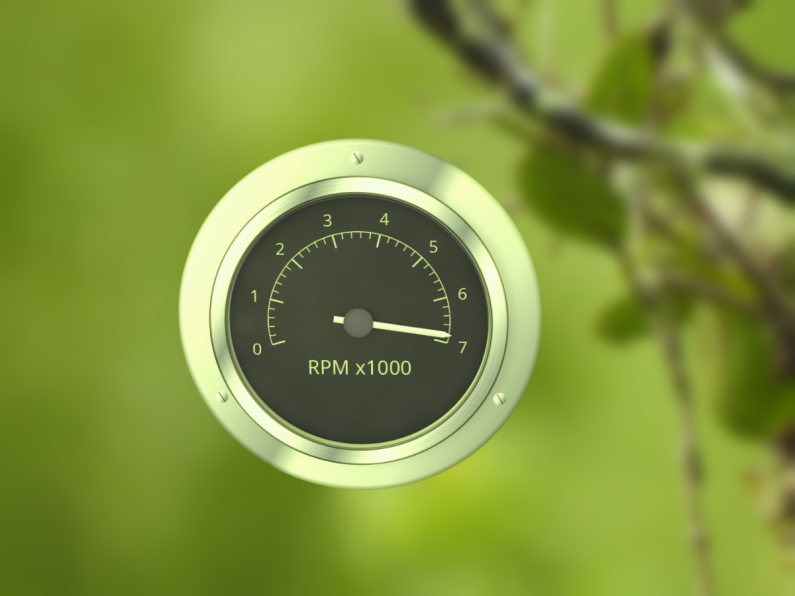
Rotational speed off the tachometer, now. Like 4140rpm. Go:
6800rpm
